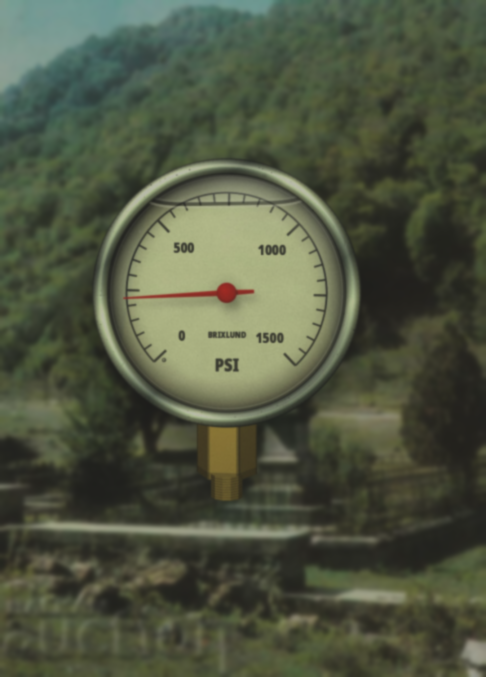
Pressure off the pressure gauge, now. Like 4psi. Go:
225psi
